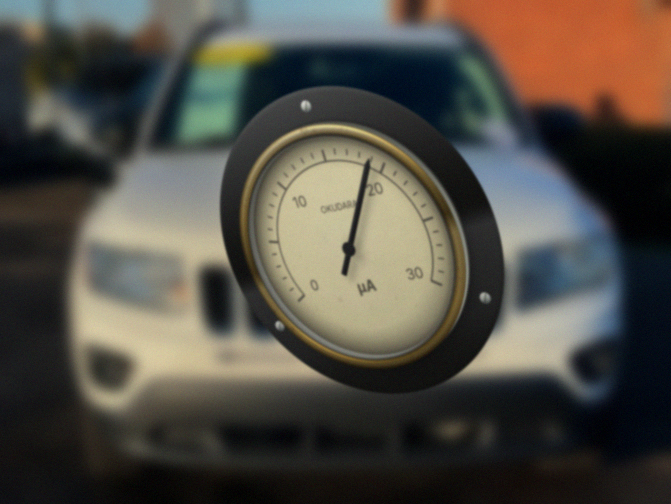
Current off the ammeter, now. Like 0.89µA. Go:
19µA
